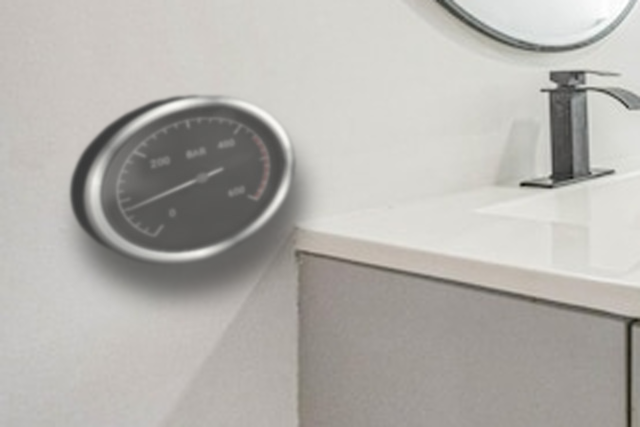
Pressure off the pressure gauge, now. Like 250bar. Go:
80bar
